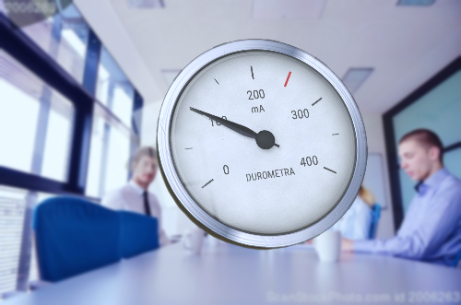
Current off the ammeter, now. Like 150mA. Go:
100mA
